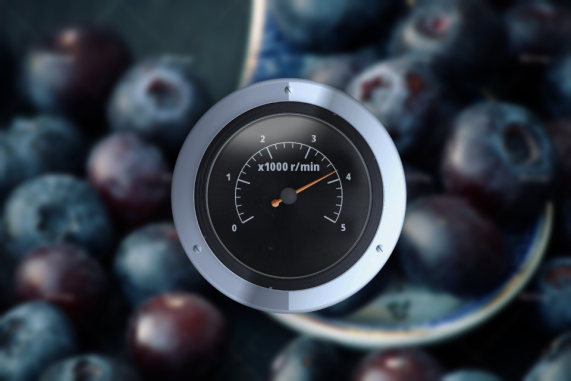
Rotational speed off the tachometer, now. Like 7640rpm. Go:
3800rpm
